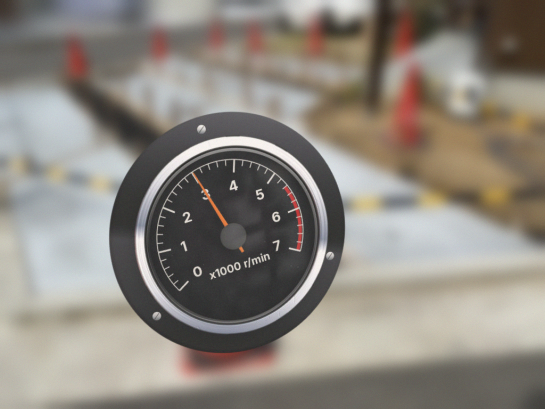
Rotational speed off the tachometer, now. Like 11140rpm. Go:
3000rpm
